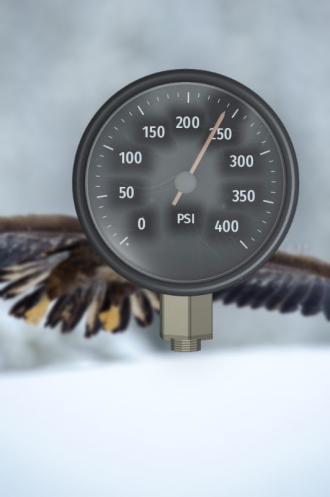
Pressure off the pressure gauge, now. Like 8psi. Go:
240psi
